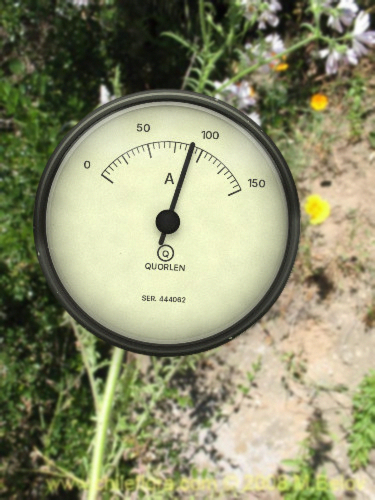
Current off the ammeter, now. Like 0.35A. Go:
90A
